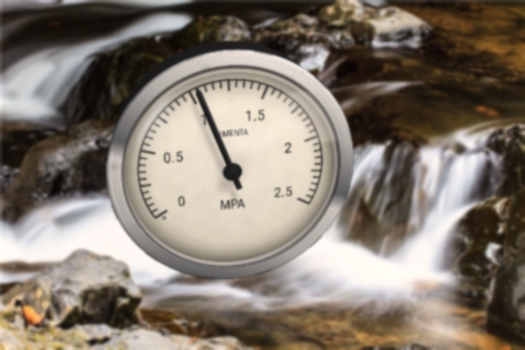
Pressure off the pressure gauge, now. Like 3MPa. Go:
1.05MPa
